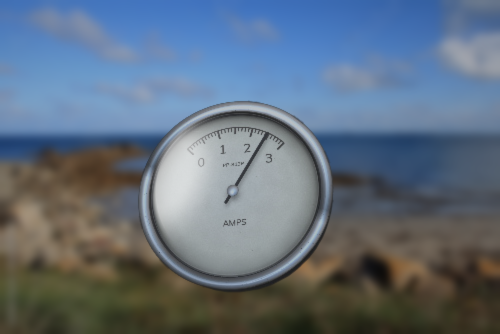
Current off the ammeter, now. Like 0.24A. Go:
2.5A
